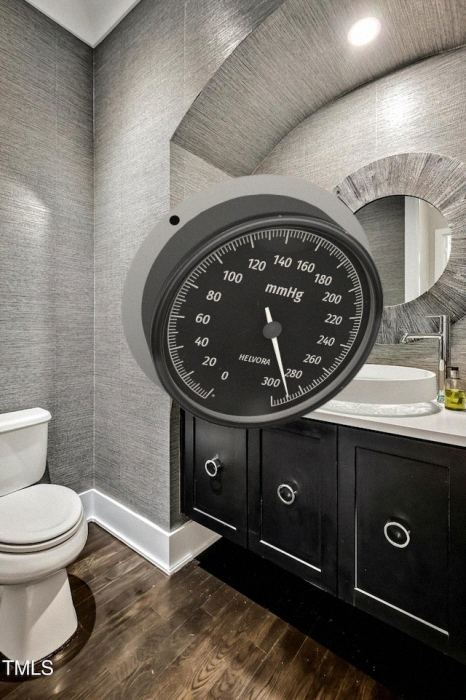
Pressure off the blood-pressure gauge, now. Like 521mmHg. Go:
290mmHg
